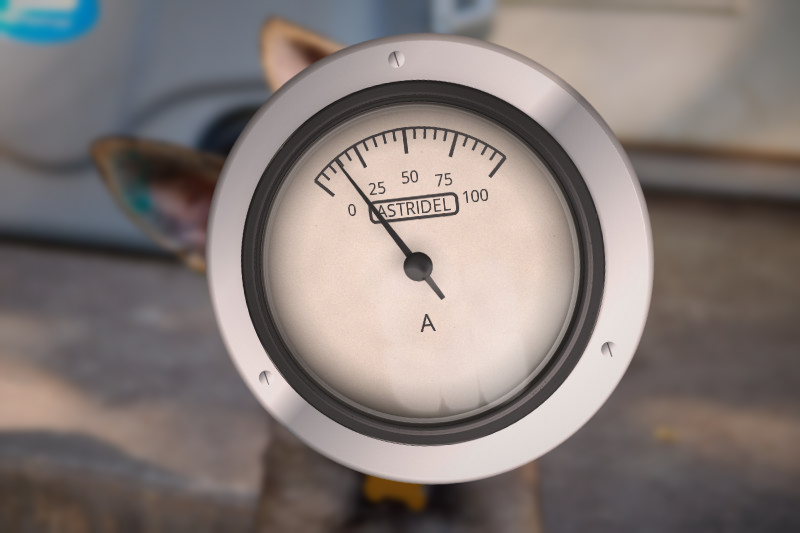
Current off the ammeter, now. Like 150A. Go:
15A
